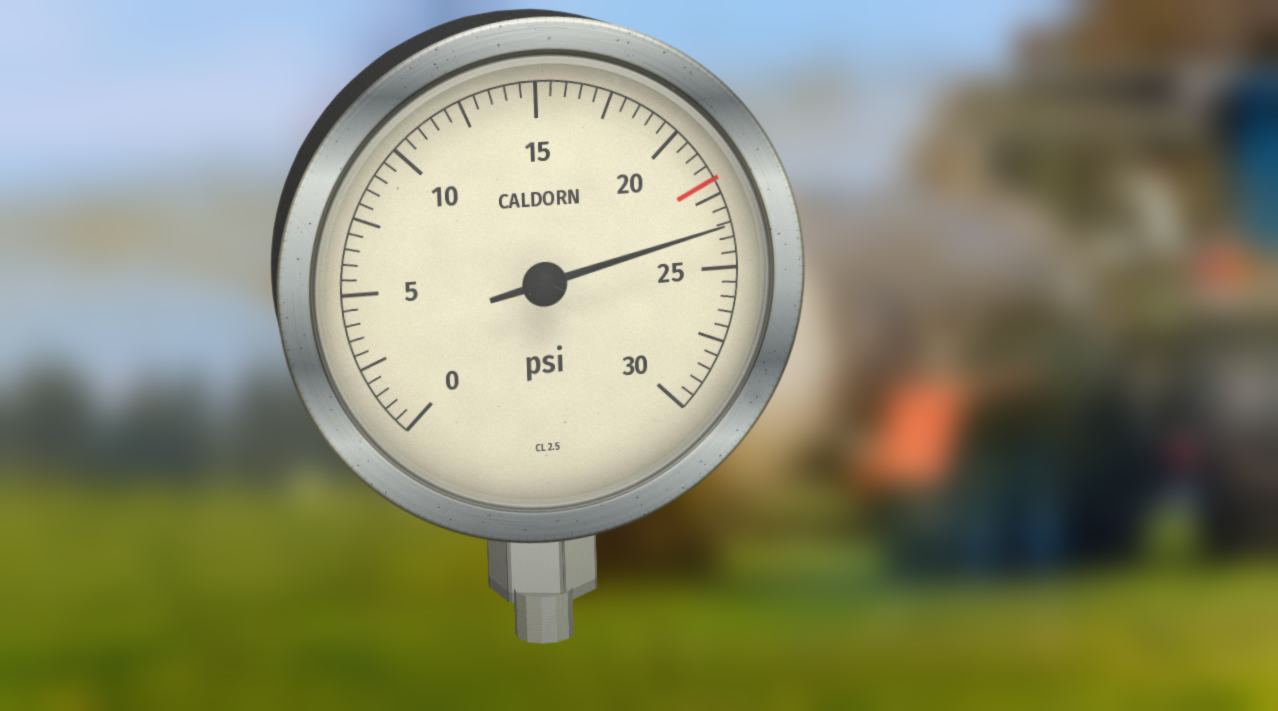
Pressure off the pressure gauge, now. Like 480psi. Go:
23.5psi
